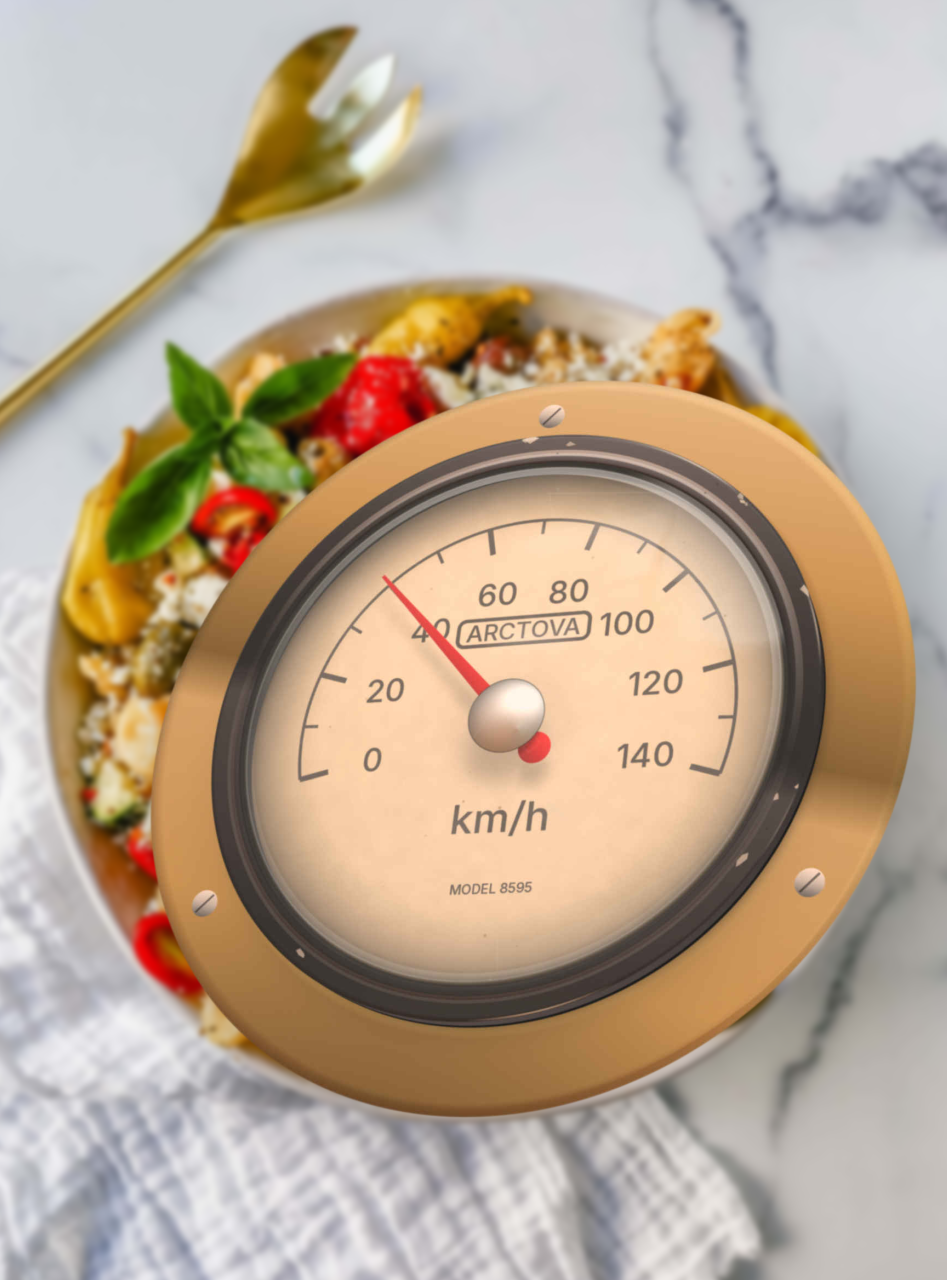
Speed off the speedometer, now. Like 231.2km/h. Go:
40km/h
